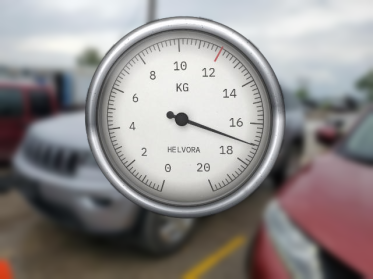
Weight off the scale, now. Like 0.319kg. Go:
17kg
